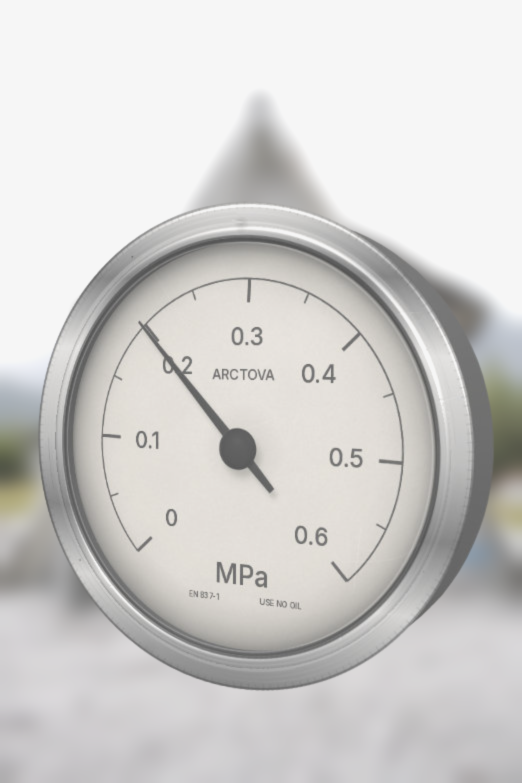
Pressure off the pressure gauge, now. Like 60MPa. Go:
0.2MPa
